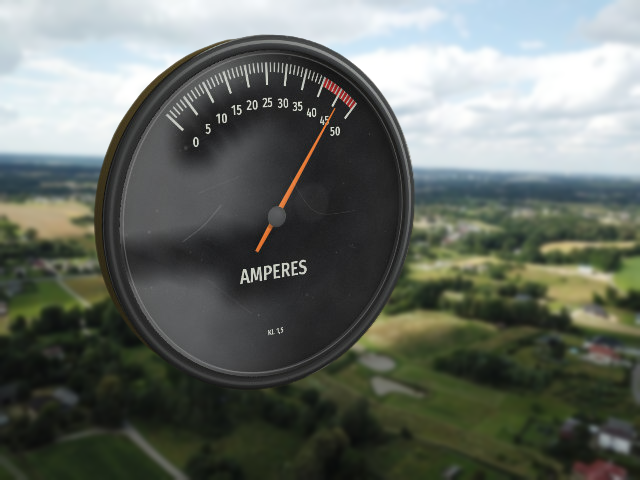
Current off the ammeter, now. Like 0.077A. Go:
45A
